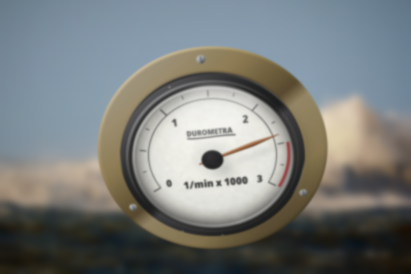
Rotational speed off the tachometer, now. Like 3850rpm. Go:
2375rpm
